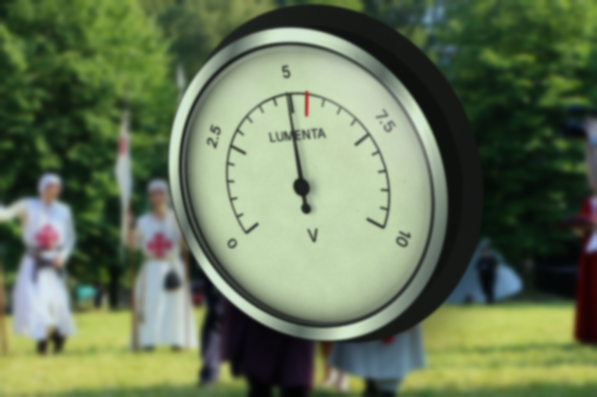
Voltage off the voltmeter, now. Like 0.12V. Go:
5V
